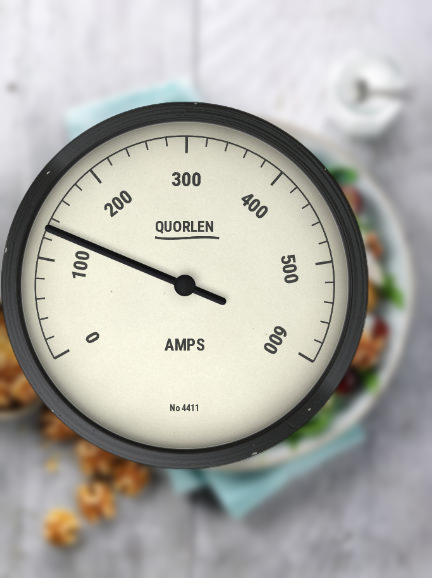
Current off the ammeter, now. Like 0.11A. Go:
130A
